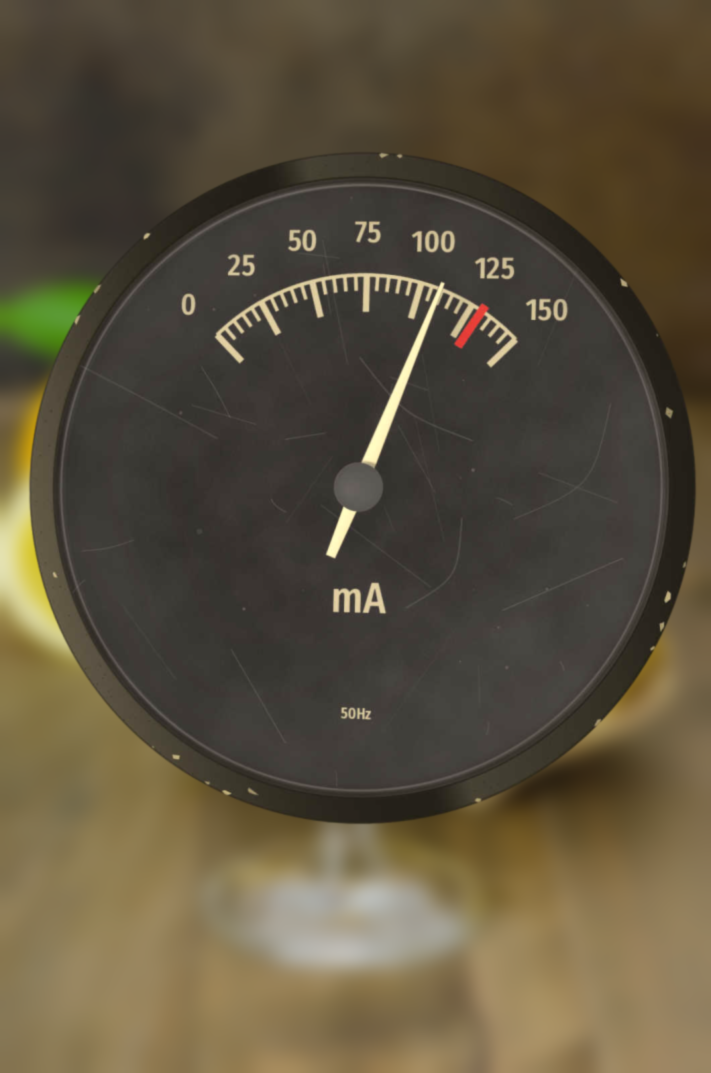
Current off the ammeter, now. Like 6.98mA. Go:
110mA
